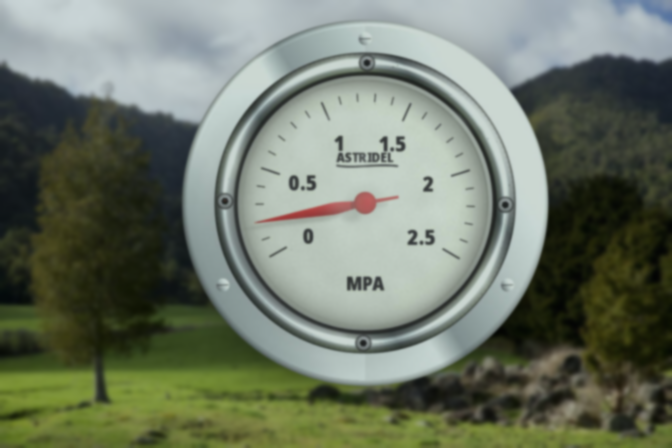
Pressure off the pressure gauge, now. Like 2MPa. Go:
0.2MPa
